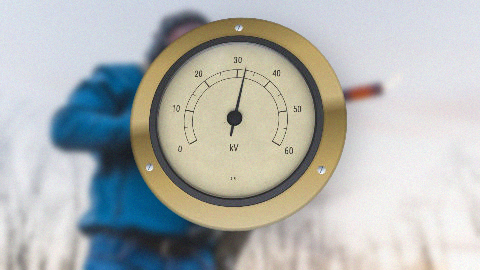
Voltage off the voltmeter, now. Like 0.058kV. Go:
32.5kV
